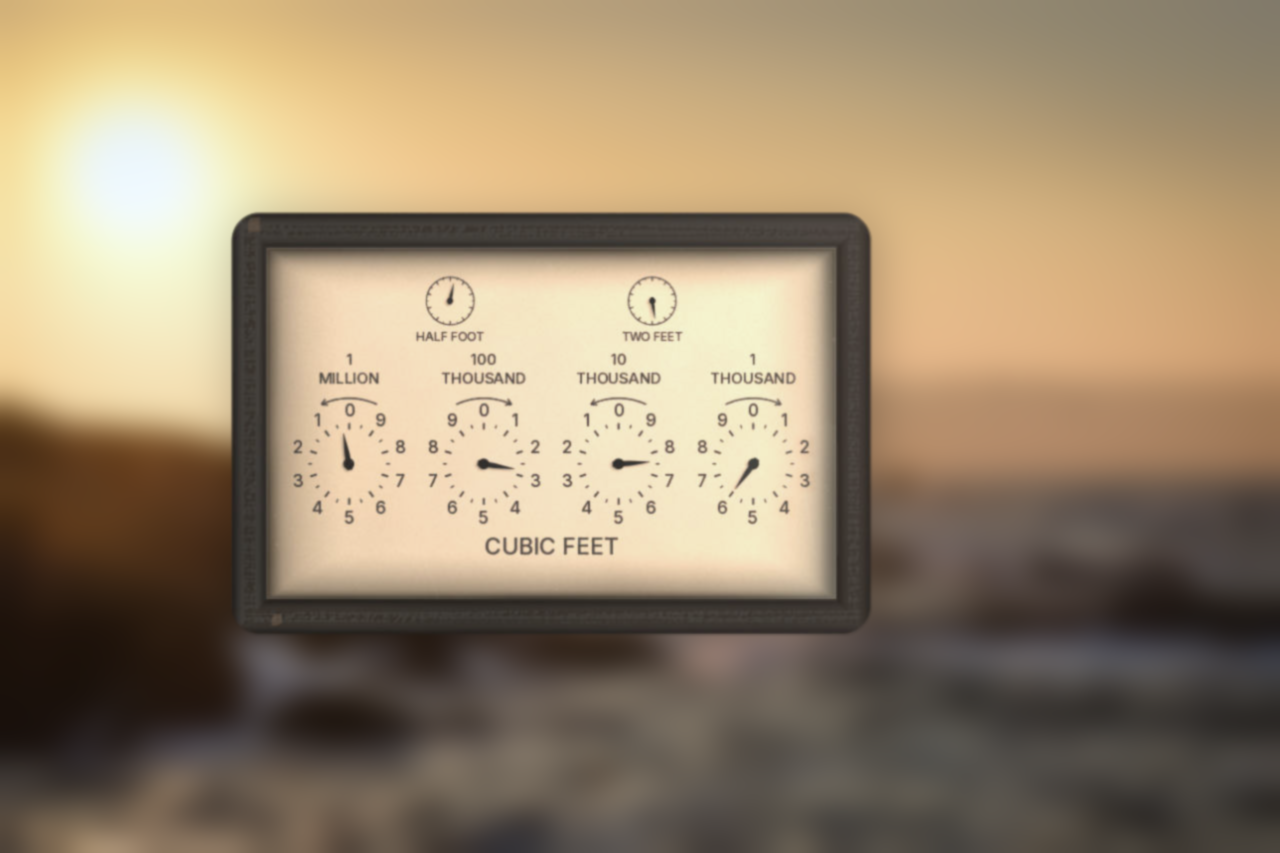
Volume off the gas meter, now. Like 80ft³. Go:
27600ft³
